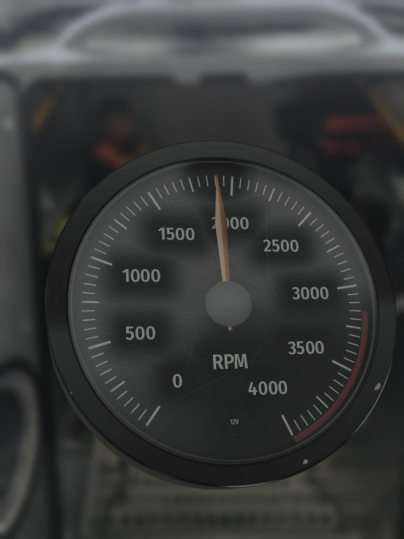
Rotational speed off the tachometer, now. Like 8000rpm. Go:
1900rpm
